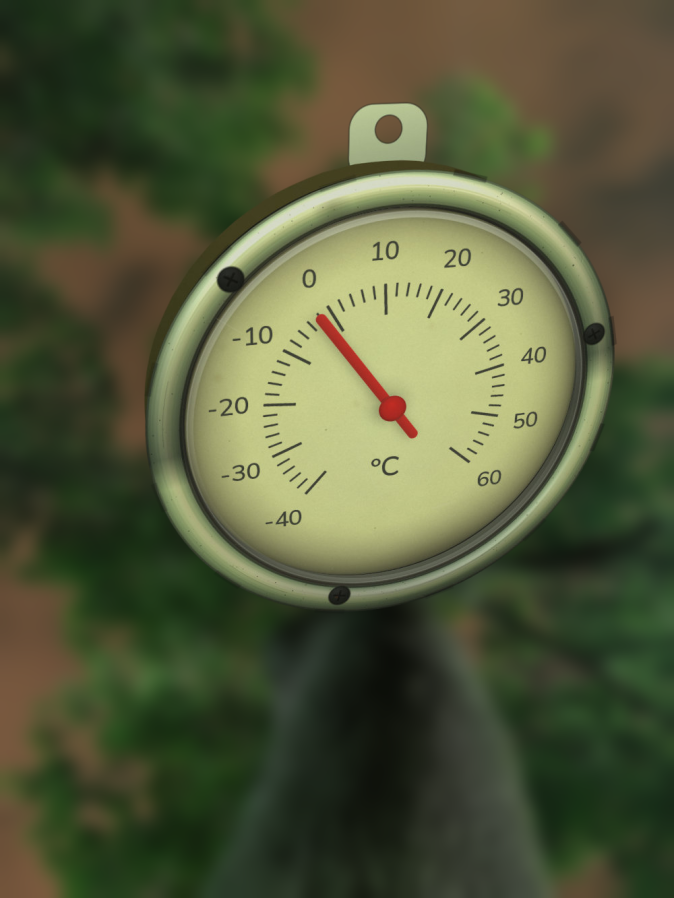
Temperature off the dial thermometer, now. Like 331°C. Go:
-2°C
